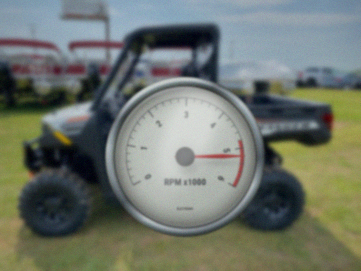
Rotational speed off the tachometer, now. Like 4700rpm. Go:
5200rpm
